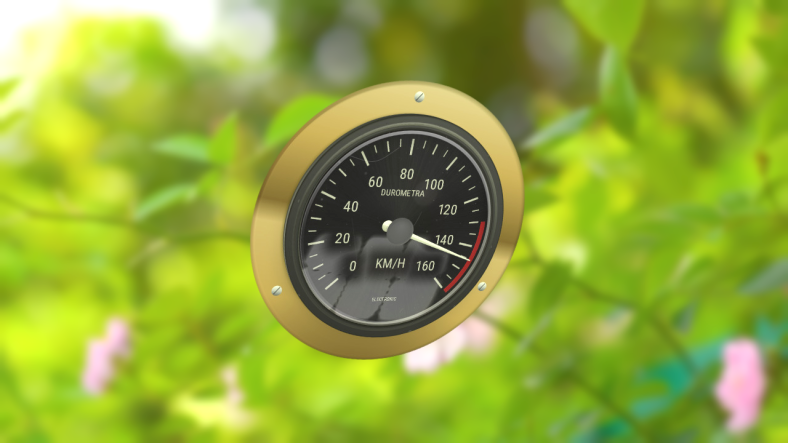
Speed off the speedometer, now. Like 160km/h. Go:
145km/h
